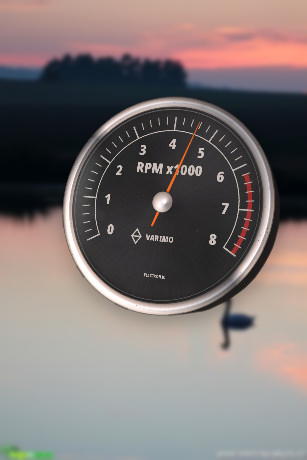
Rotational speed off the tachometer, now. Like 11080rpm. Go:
4600rpm
